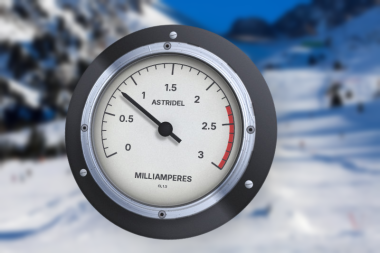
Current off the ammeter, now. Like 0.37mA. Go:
0.8mA
